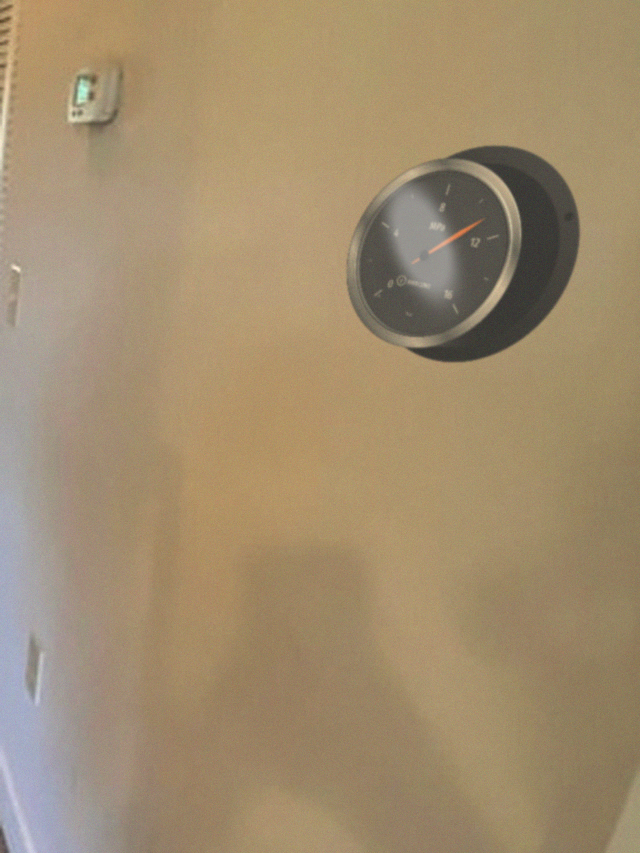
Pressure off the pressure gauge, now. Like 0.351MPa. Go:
11MPa
